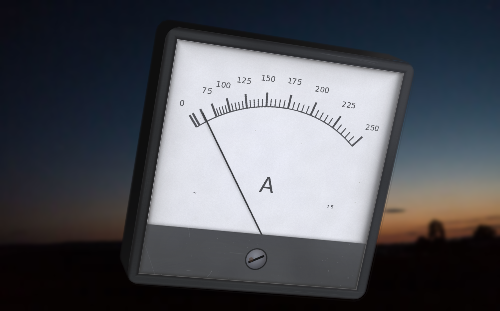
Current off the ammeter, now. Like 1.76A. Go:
50A
